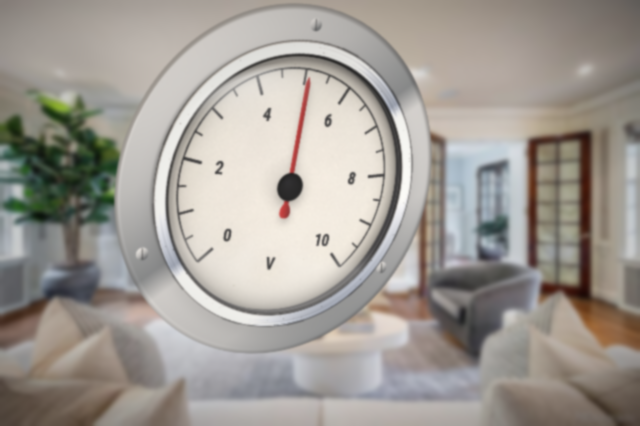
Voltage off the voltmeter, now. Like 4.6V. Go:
5V
